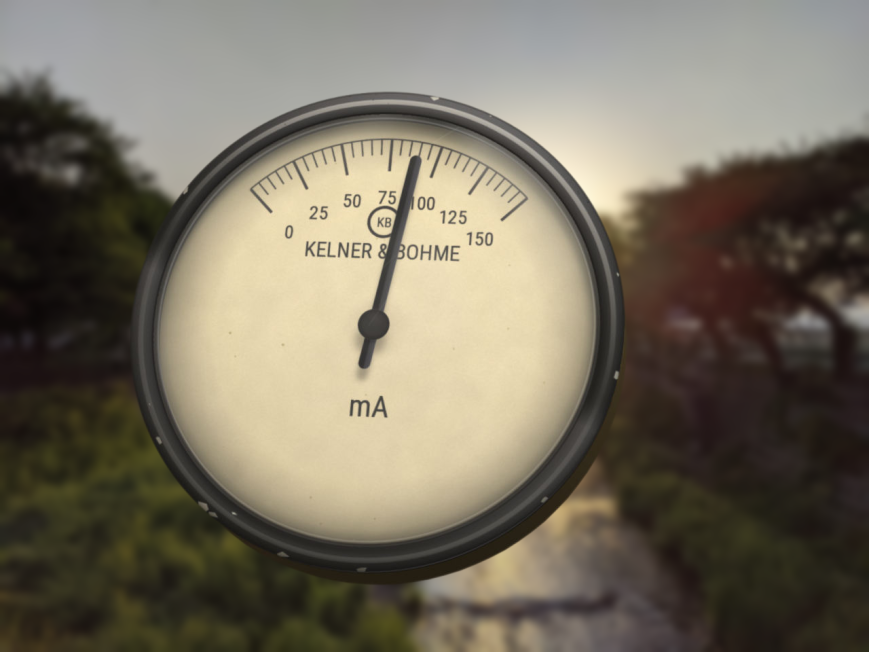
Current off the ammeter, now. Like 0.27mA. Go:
90mA
